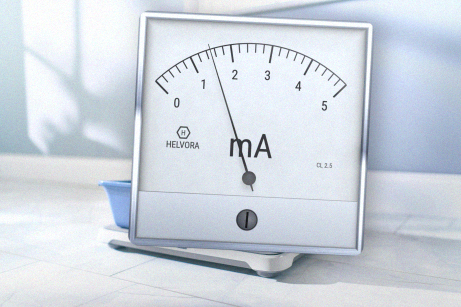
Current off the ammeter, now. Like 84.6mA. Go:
1.5mA
